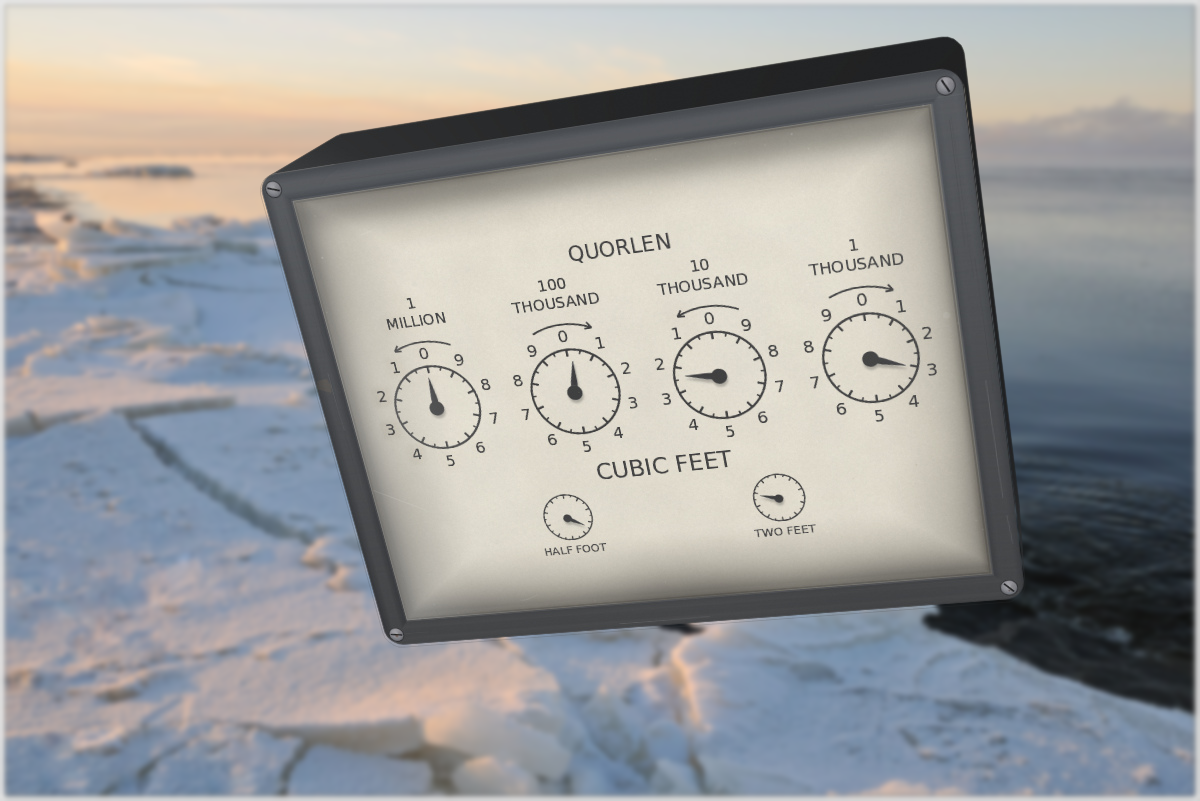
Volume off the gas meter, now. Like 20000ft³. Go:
2300ft³
